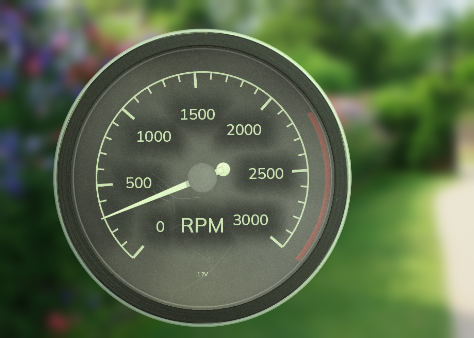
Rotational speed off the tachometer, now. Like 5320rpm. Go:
300rpm
